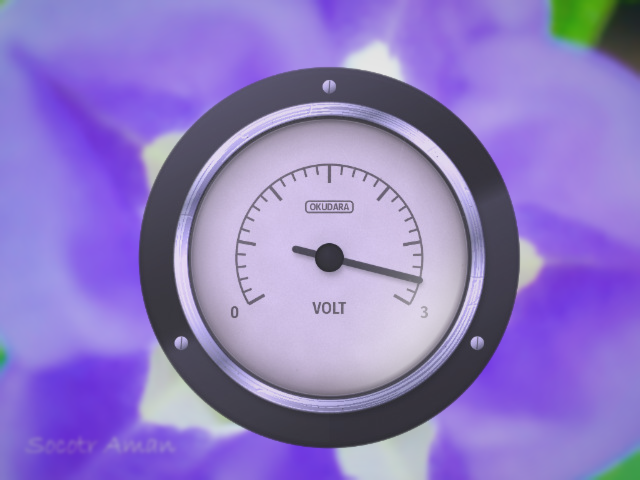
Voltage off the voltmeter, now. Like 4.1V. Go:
2.8V
